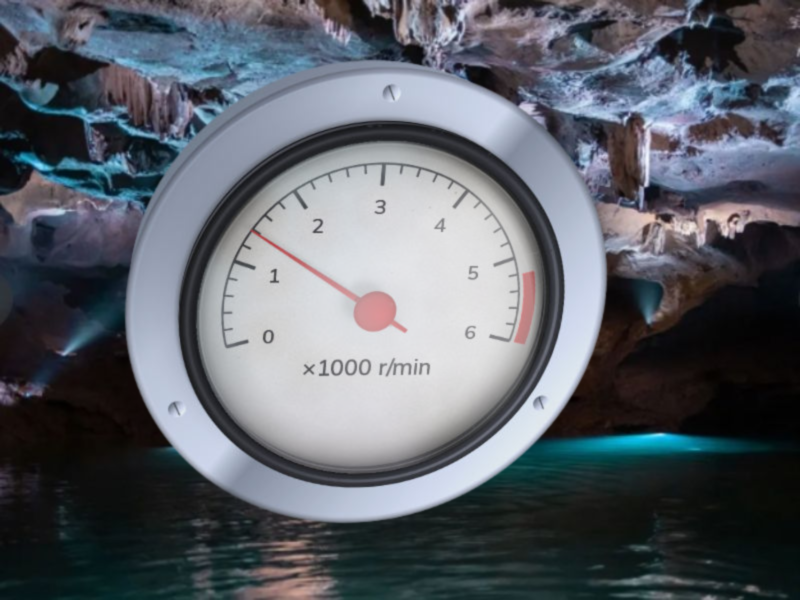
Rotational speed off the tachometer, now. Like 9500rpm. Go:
1400rpm
